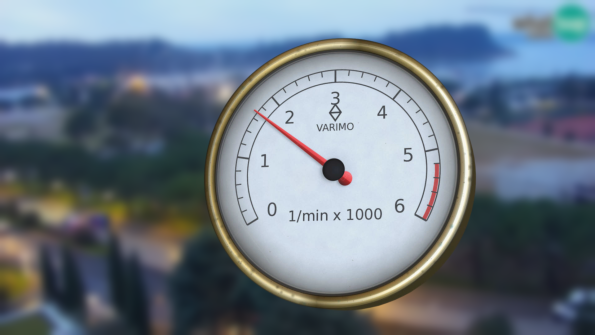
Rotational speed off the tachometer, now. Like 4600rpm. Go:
1700rpm
